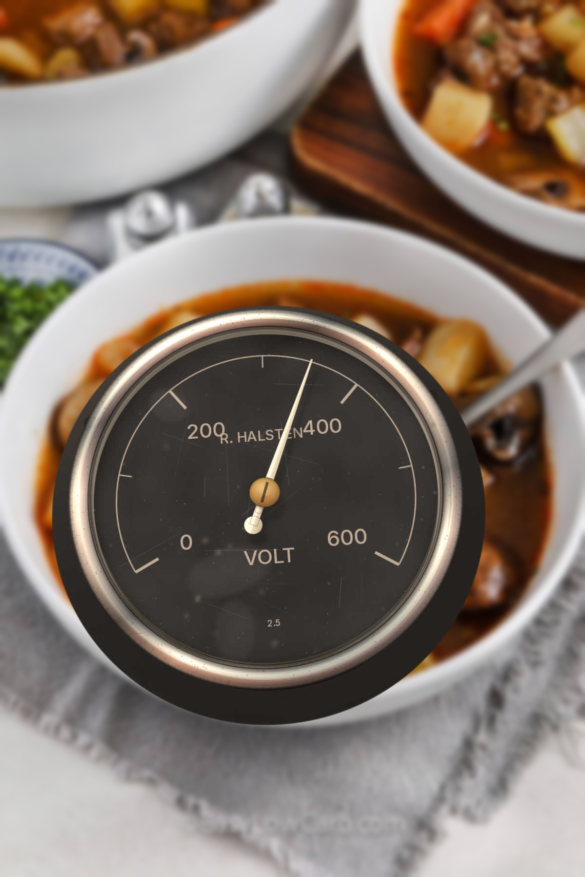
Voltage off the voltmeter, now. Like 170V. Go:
350V
